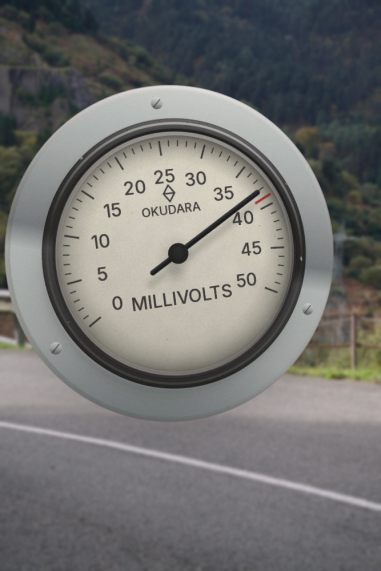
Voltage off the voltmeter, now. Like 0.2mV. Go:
38mV
